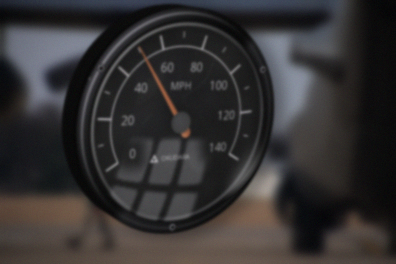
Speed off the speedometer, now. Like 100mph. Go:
50mph
